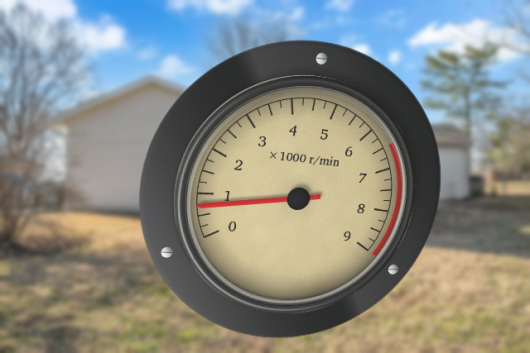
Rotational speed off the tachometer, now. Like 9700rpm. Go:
750rpm
